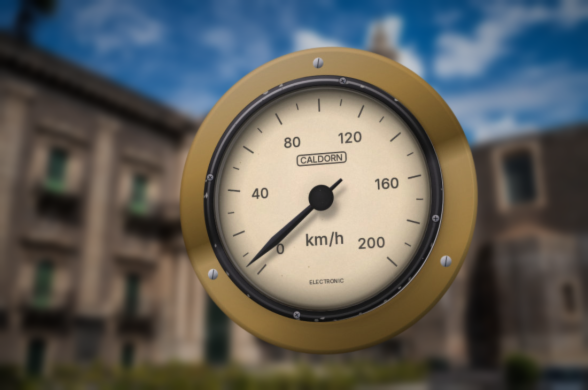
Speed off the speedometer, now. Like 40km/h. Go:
5km/h
